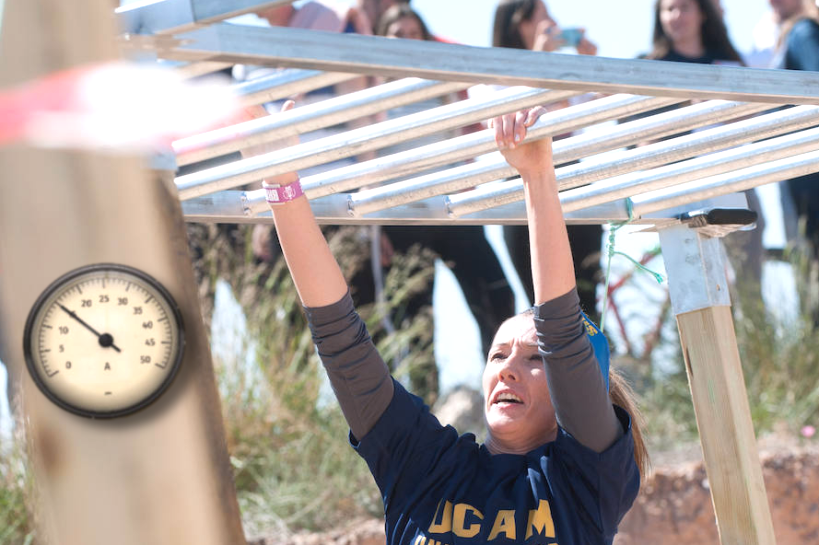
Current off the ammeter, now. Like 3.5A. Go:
15A
